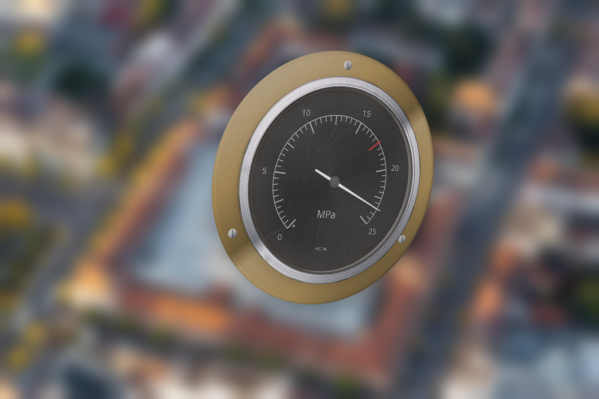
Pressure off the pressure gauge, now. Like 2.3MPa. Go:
23.5MPa
